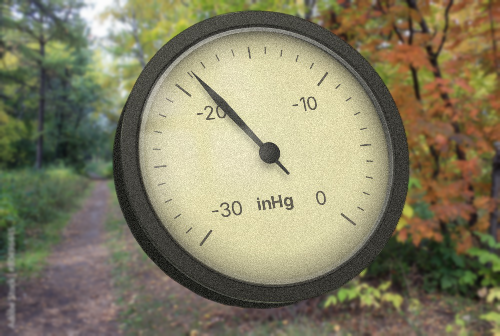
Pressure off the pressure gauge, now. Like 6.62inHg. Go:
-19inHg
